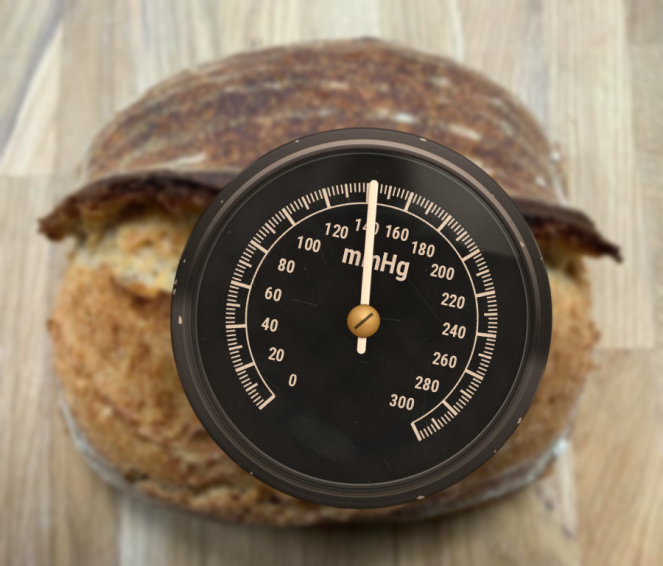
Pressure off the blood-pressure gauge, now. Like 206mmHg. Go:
142mmHg
